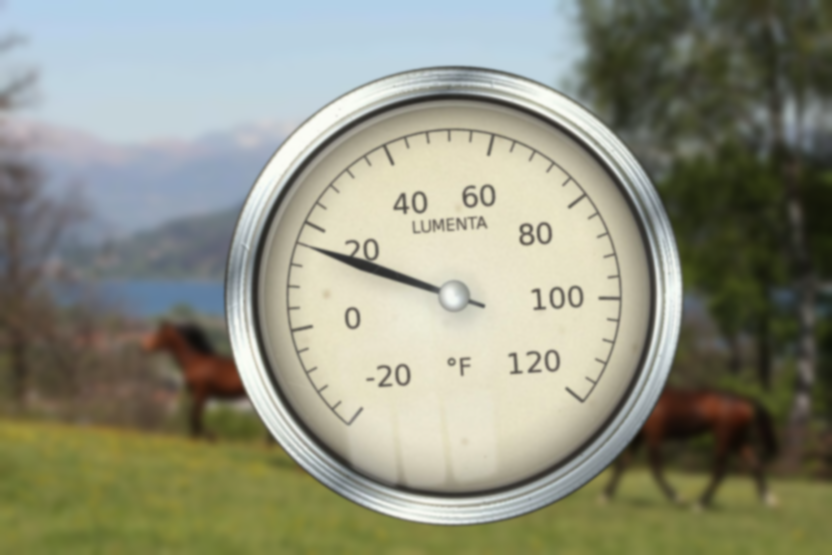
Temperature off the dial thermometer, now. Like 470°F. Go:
16°F
